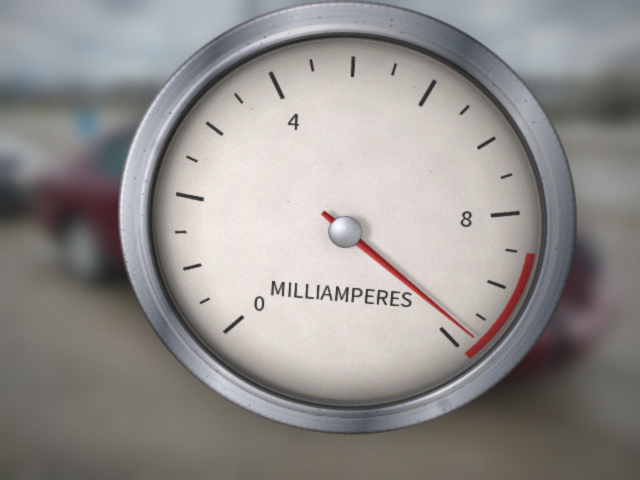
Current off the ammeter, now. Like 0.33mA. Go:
9.75mA
